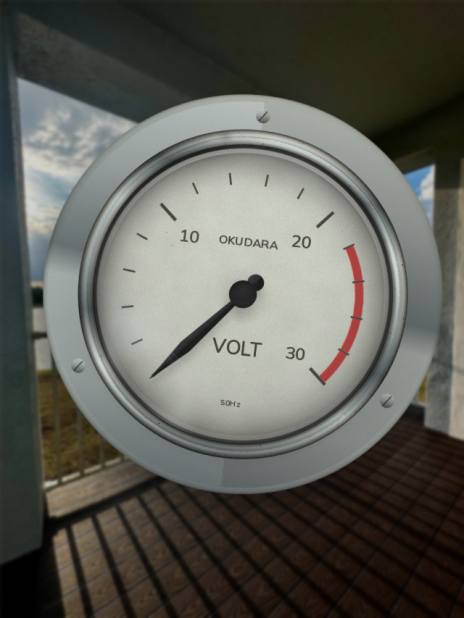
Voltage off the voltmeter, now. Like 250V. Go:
0V
